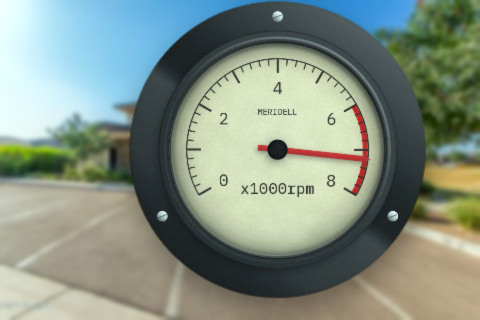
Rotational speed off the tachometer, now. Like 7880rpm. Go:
7200rpm
